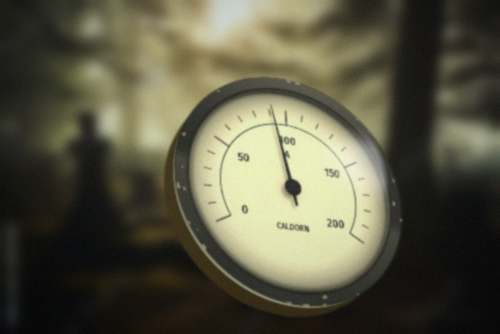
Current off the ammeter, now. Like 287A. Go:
90A
